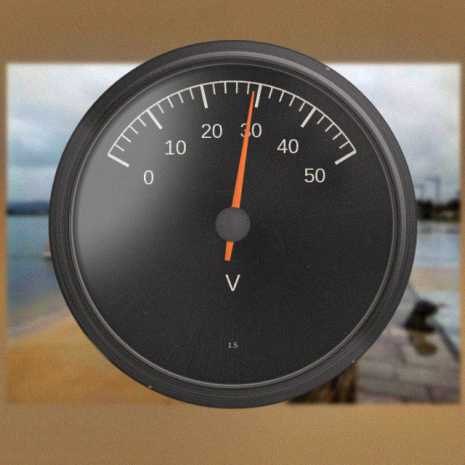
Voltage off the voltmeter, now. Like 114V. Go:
29V
